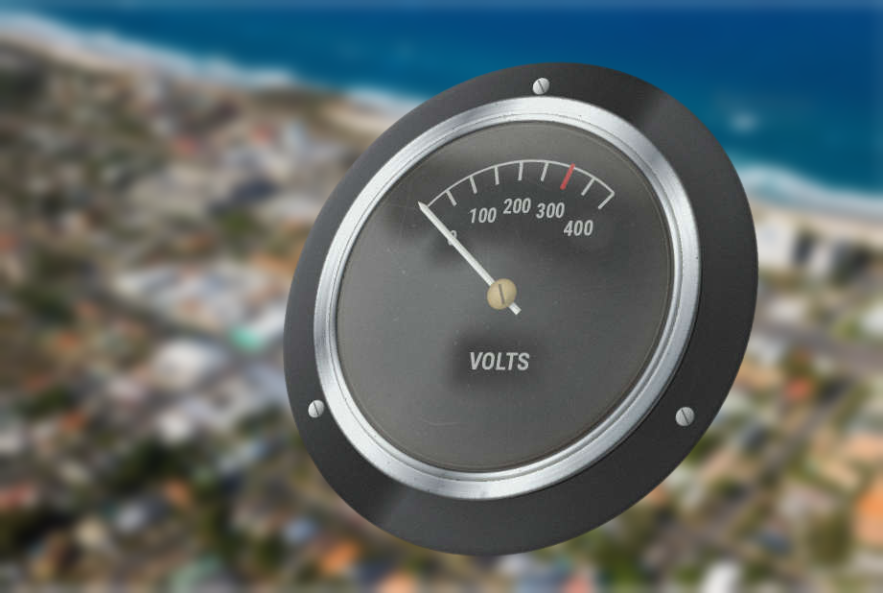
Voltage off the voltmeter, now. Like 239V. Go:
0V
